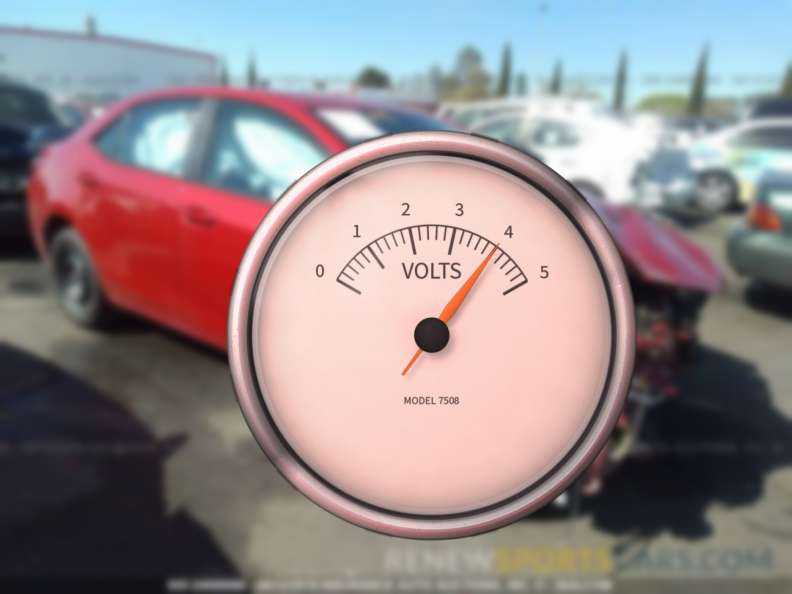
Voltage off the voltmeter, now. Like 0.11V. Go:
4V
